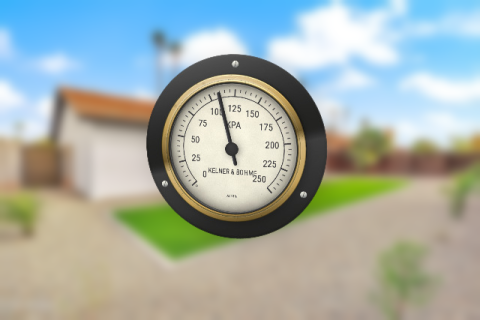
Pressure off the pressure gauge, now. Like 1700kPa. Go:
110kPa
